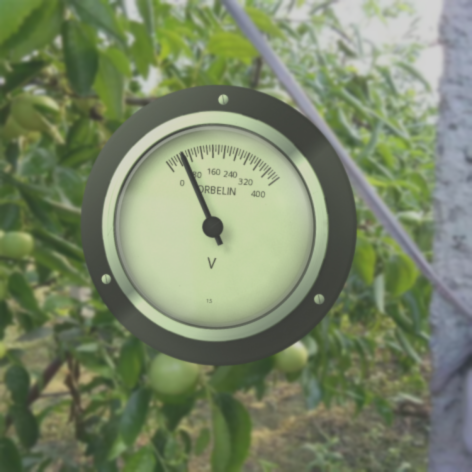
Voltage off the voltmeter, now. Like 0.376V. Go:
60V
